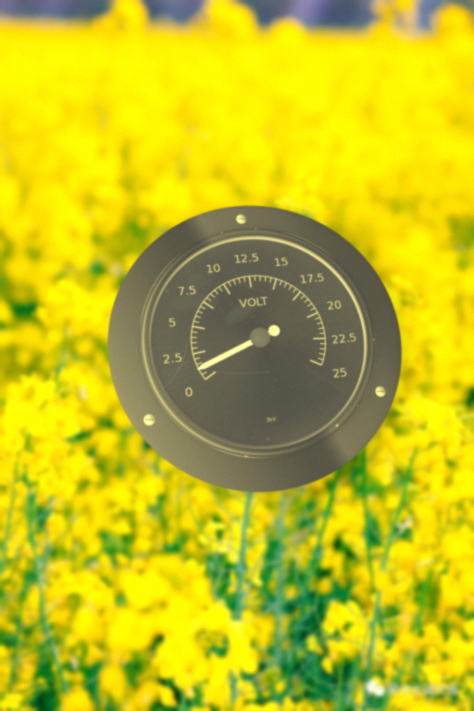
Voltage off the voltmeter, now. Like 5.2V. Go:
1V
